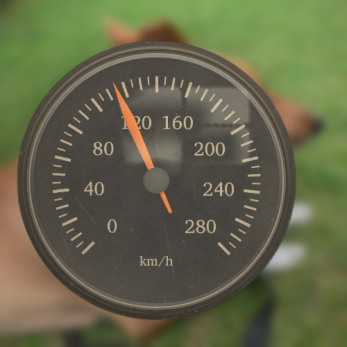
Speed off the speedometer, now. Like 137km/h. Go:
115km/h
